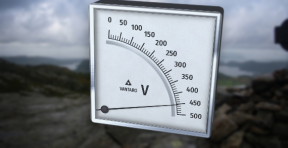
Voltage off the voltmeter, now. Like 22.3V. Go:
450V
